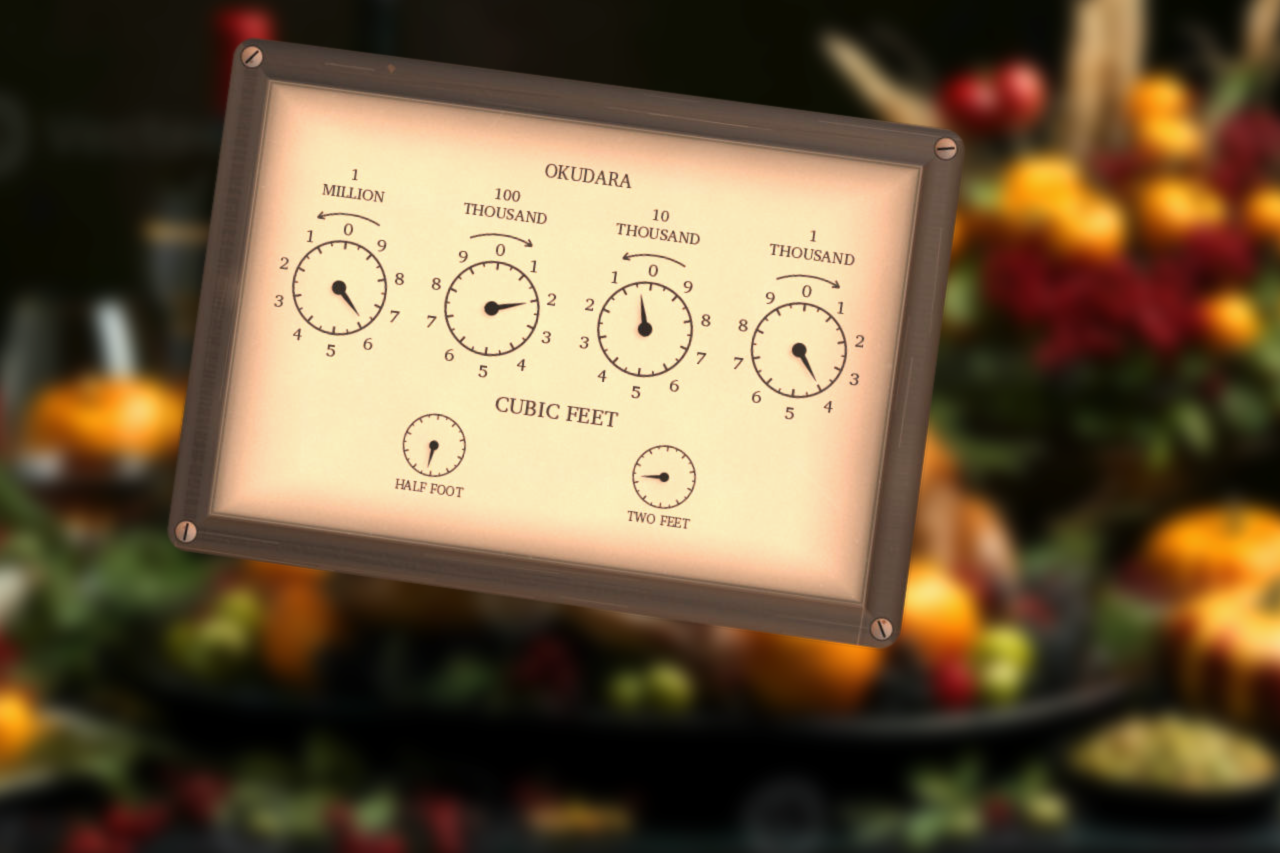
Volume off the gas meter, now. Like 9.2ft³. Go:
620400ft³
